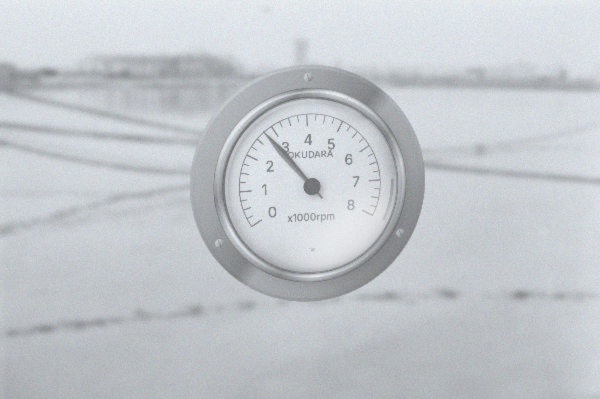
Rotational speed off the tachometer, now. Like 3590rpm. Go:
2750rpm
